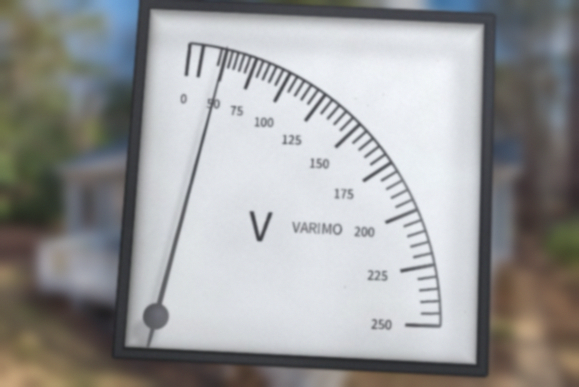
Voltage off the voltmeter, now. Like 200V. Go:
50V
